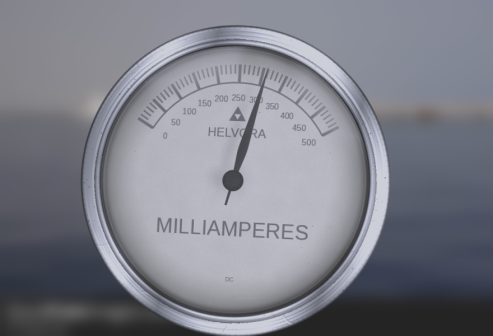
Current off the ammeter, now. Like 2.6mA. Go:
310mA
